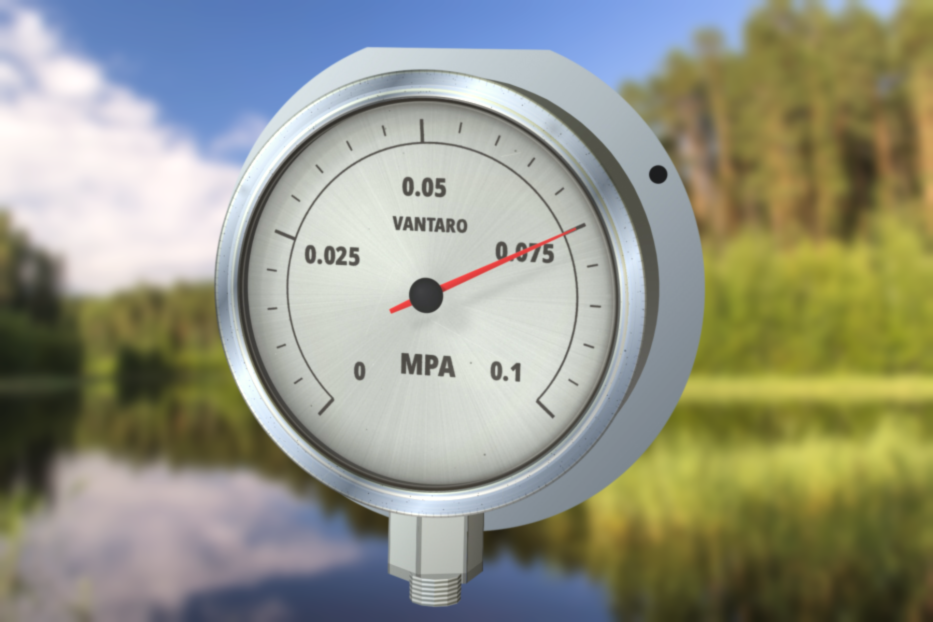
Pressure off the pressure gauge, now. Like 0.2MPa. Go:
0.075MPa
